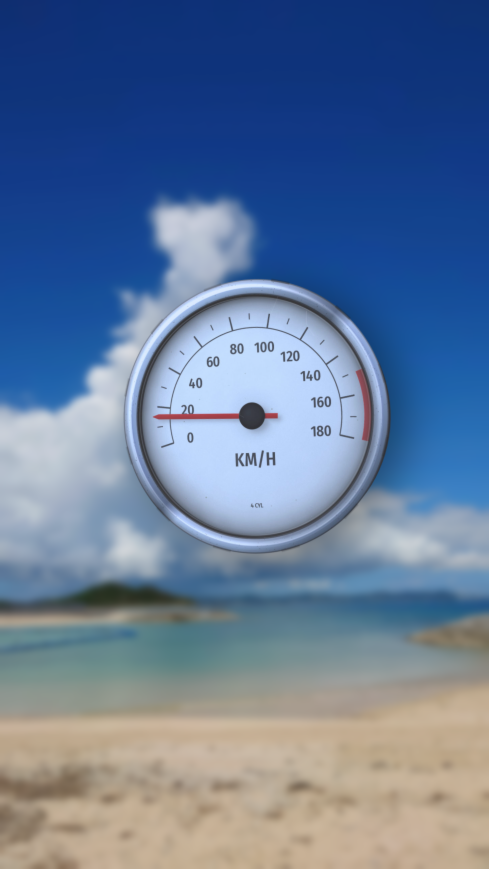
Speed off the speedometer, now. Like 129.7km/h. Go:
15km/h
